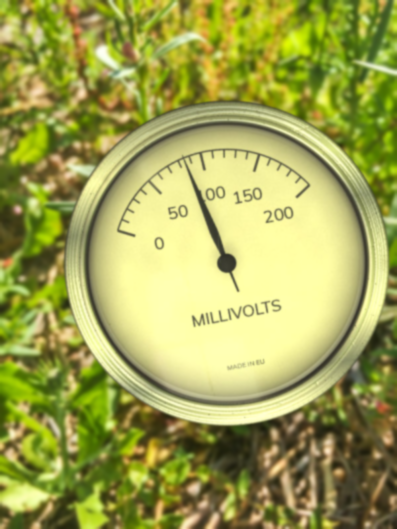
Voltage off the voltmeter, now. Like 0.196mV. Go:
85mV
